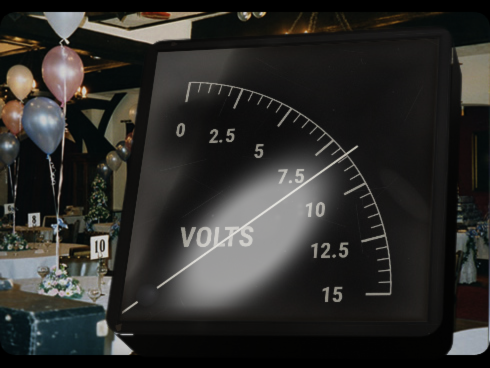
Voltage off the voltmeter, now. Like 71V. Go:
8.5V
